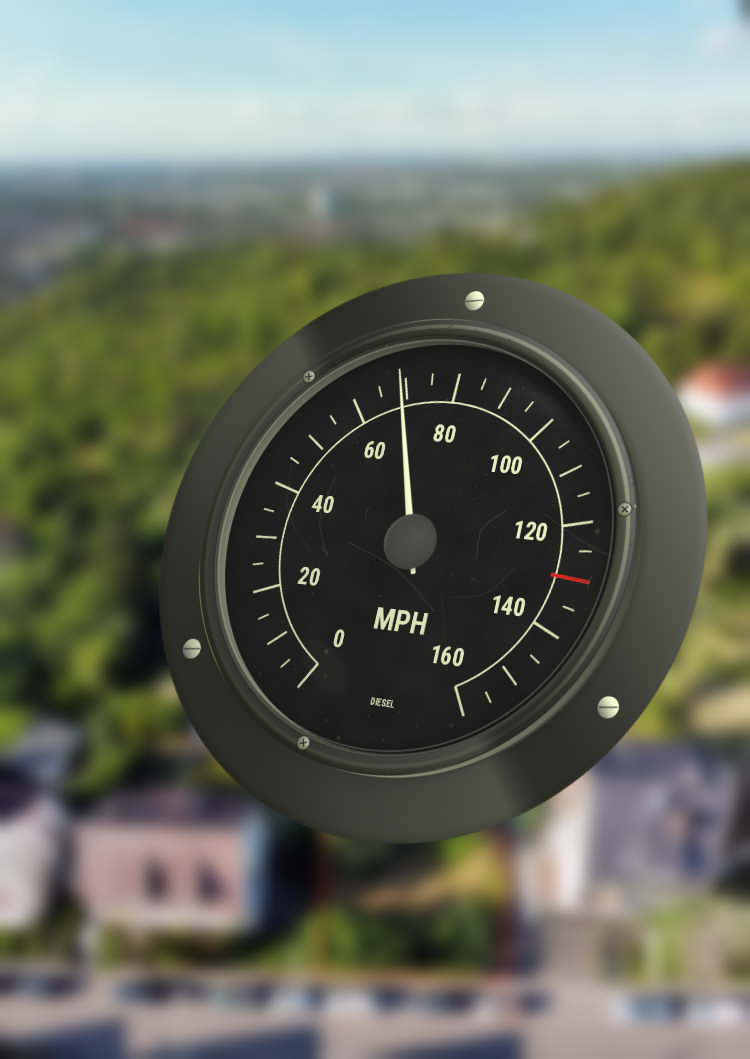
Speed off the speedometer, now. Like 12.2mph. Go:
70mph
